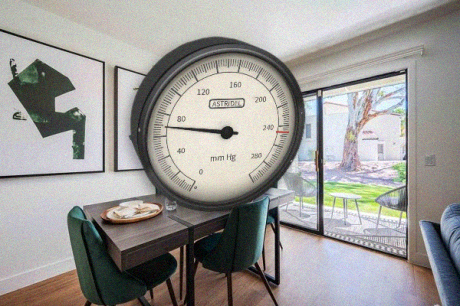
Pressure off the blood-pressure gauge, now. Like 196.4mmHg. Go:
70mmHg
